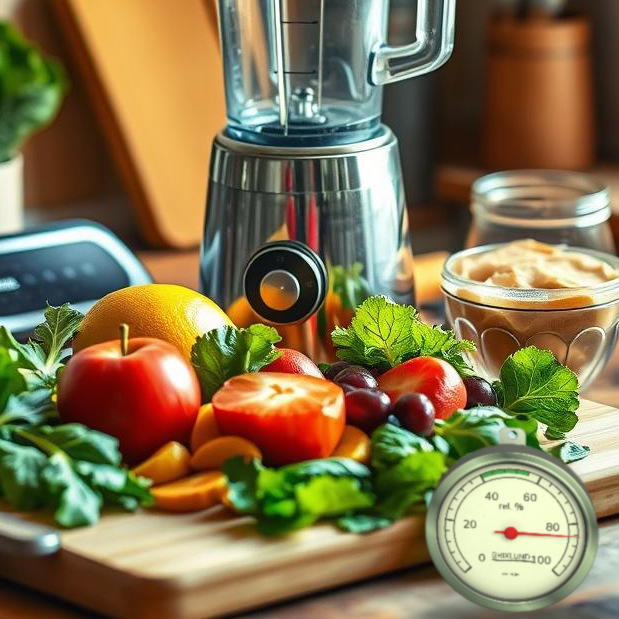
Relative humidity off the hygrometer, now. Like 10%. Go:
84%
